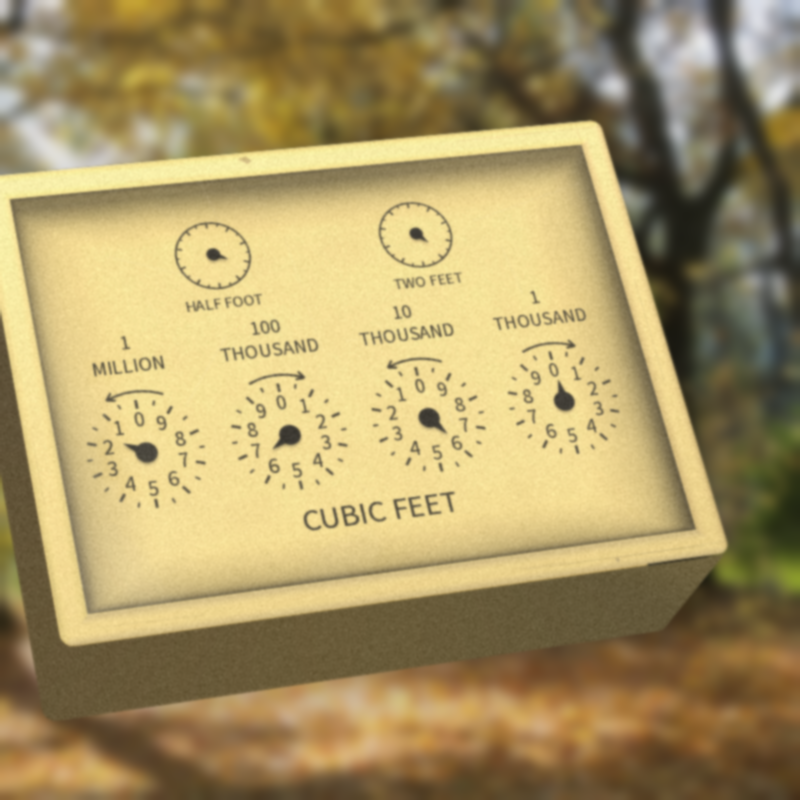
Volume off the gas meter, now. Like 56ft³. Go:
166000ft³
